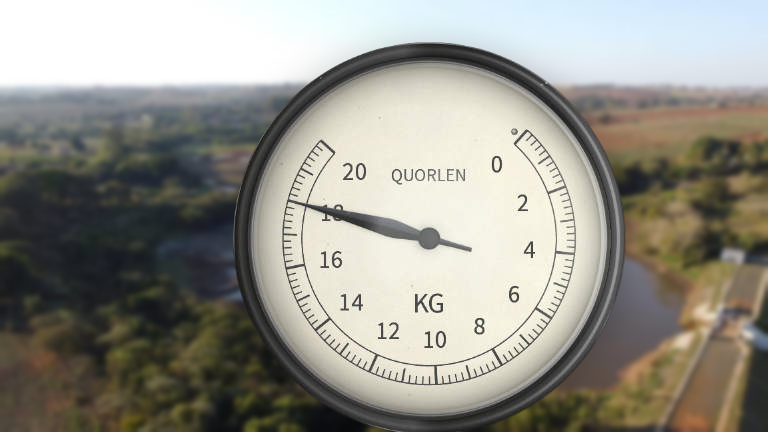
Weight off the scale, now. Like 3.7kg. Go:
18kg
